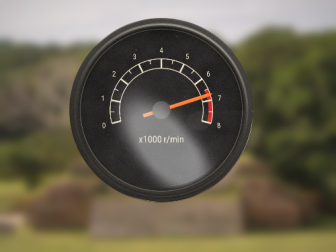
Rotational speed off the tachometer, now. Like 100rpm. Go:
6750rpm
